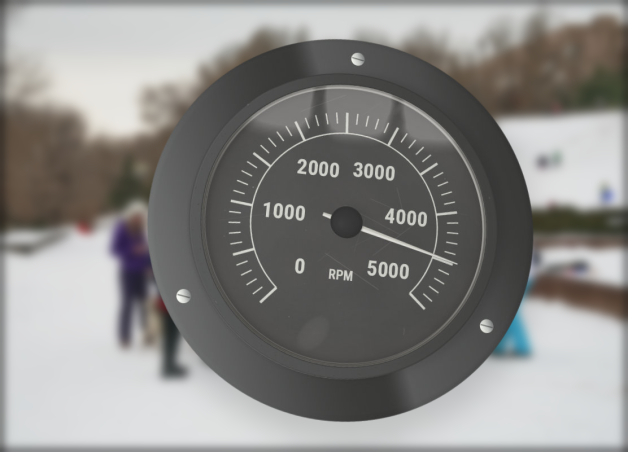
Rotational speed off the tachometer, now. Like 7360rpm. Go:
4500rpm
